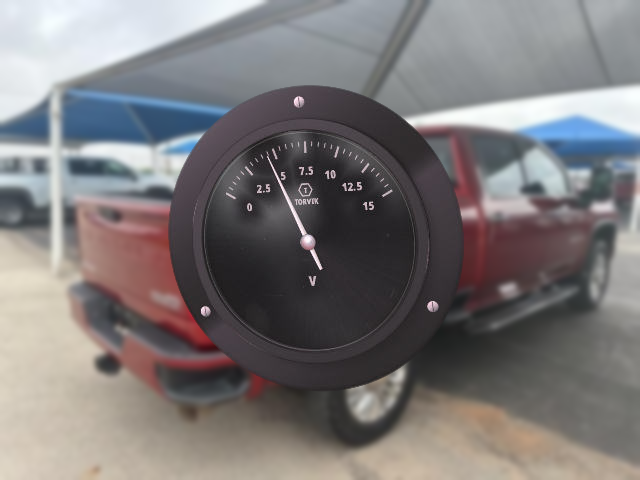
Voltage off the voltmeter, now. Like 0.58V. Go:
4.5V
